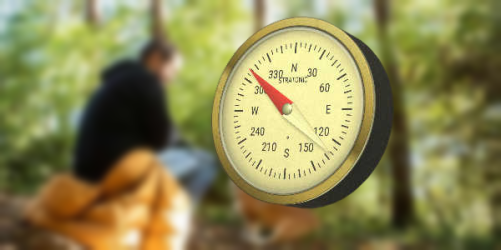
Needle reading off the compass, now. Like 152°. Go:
310°
